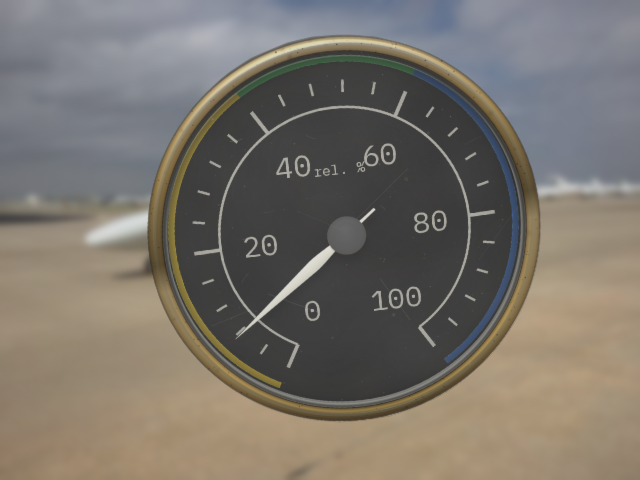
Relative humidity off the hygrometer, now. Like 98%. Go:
8%
